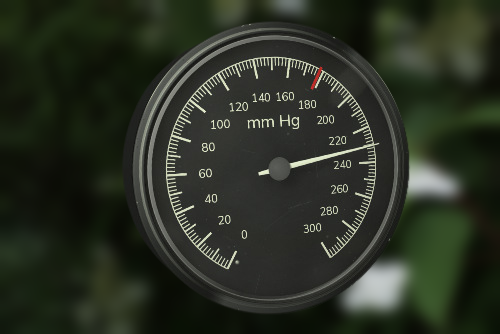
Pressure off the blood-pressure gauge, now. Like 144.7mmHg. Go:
230mmHg
